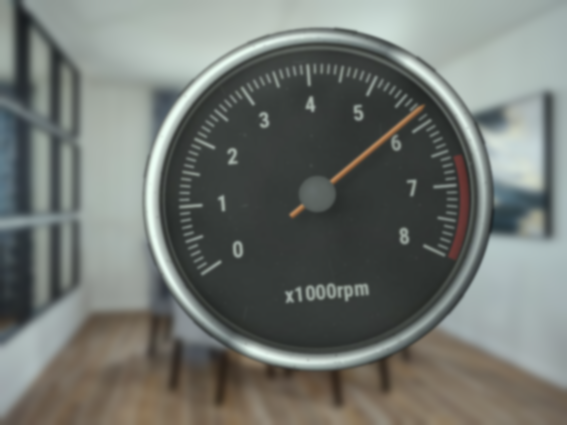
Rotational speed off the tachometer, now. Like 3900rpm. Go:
5800rpm
